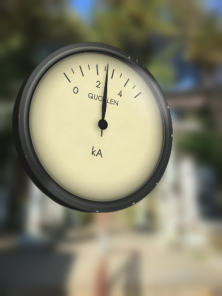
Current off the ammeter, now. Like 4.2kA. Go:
2.5kA
